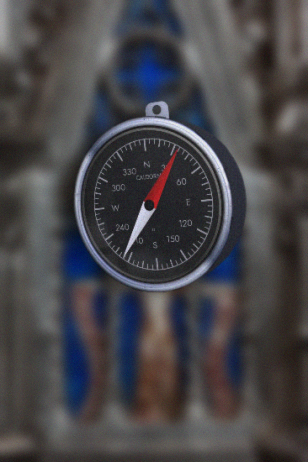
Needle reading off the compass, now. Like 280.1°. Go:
35°
